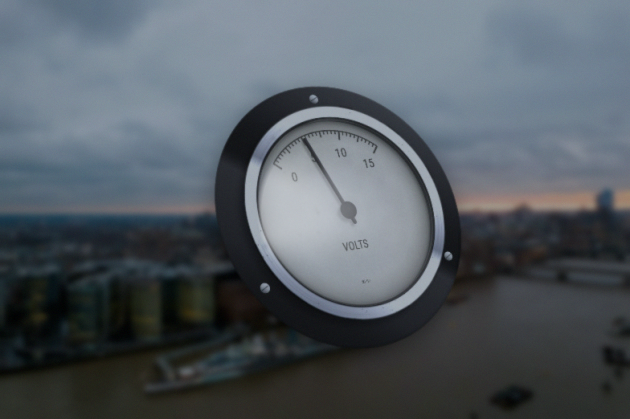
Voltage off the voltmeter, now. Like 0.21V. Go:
5V
